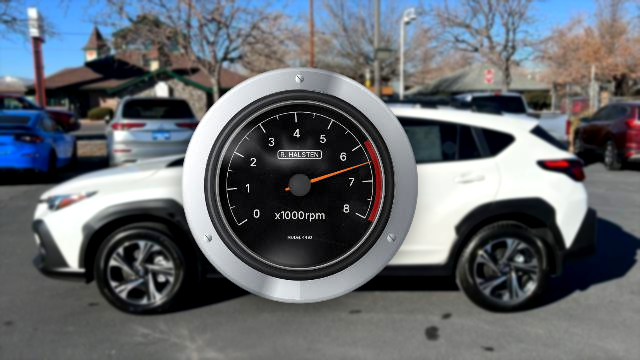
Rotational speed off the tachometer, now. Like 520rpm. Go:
6500rpm
